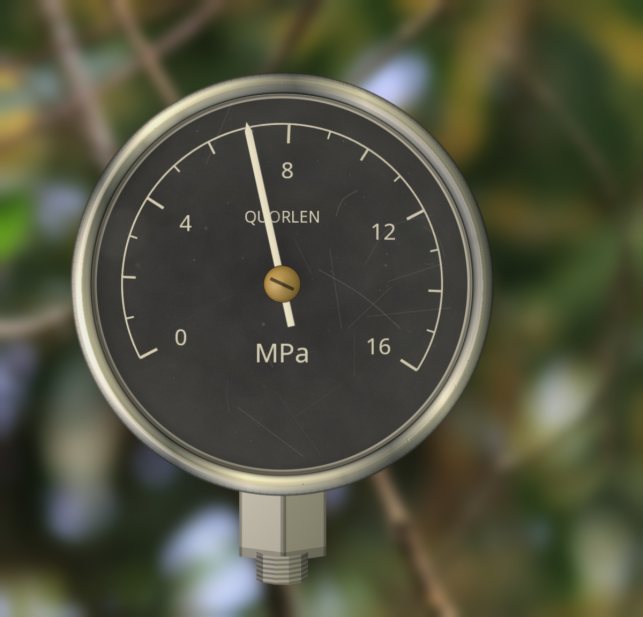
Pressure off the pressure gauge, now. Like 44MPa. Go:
7MPa
